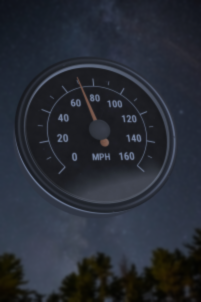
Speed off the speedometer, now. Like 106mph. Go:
70mph
